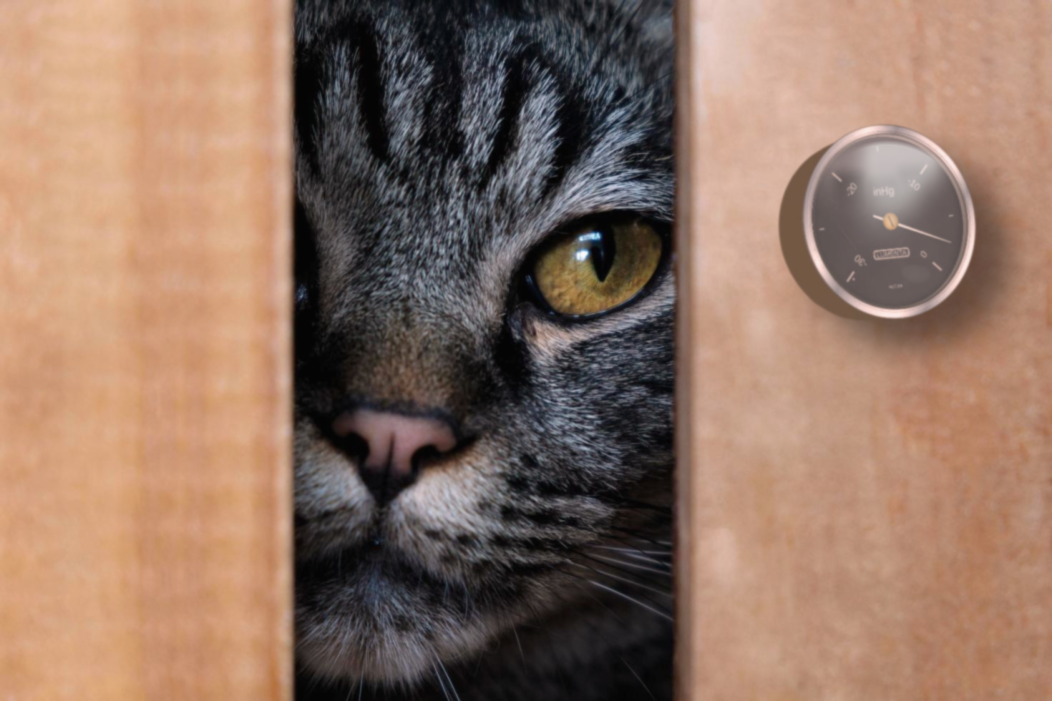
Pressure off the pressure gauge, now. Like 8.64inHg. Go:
-2.5inHg
